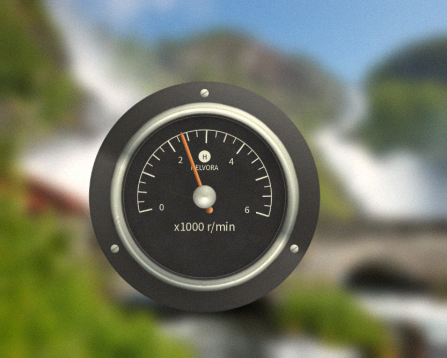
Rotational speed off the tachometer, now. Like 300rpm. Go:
2375rpm
